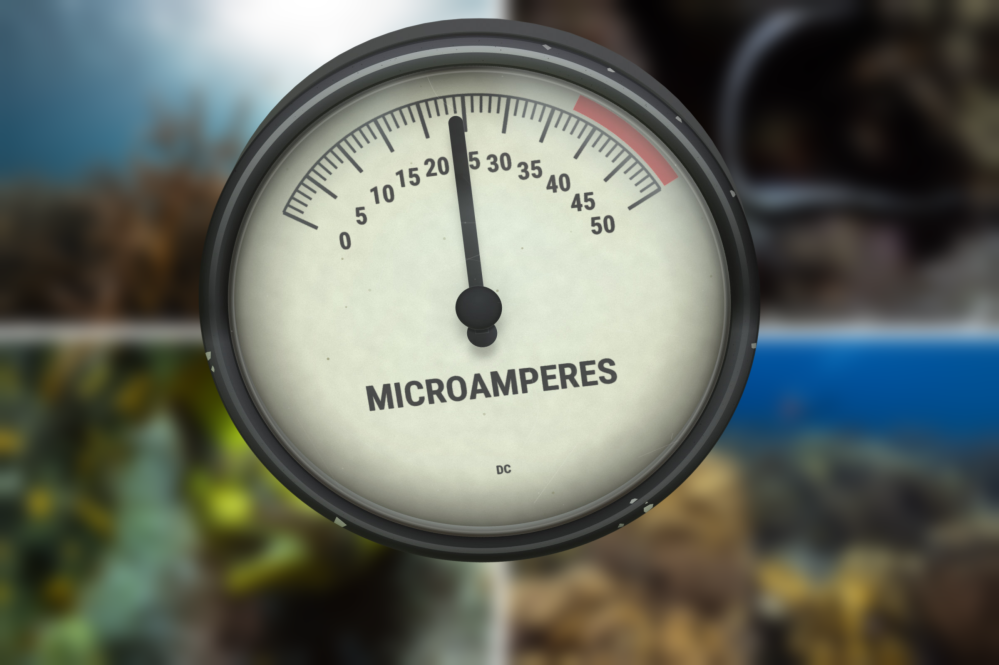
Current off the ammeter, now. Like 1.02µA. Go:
24µA
